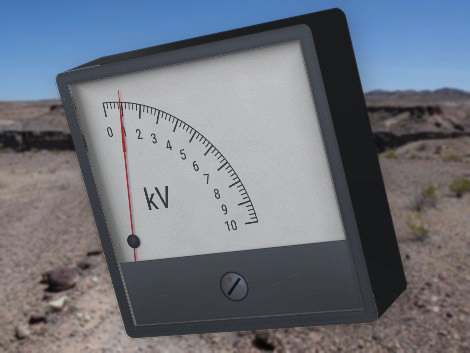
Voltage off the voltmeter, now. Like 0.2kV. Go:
1kV
